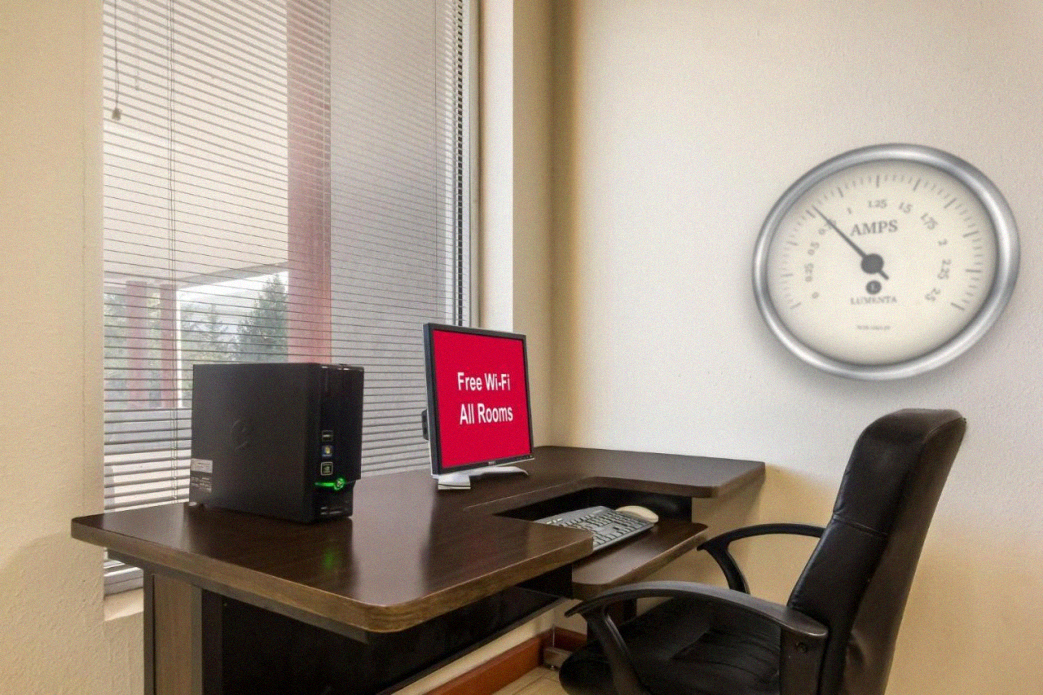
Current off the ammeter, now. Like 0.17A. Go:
0.8A
